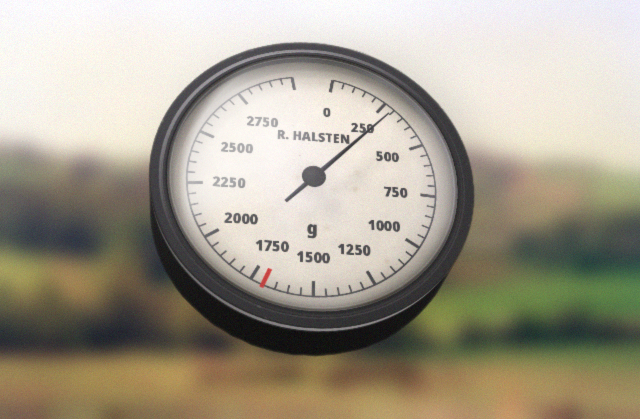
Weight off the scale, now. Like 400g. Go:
300g
